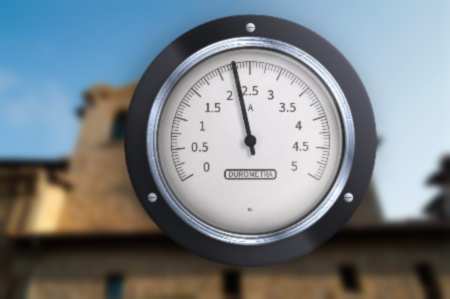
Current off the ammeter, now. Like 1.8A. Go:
2.25A
